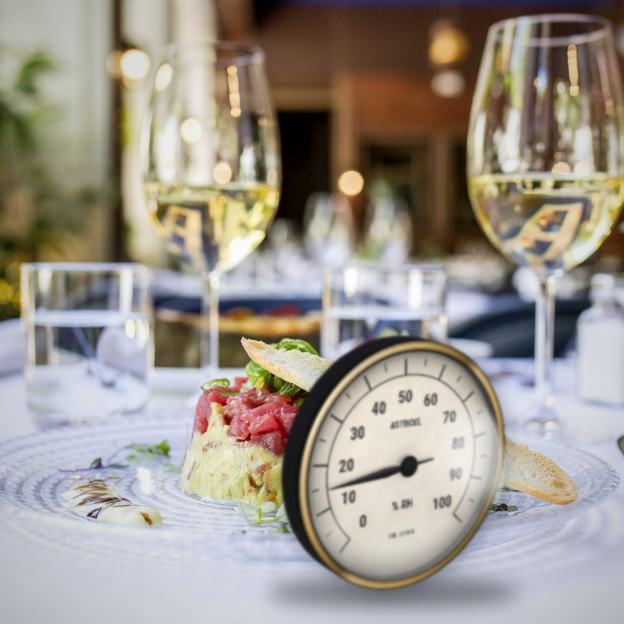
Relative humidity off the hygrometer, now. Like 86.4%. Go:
15%
